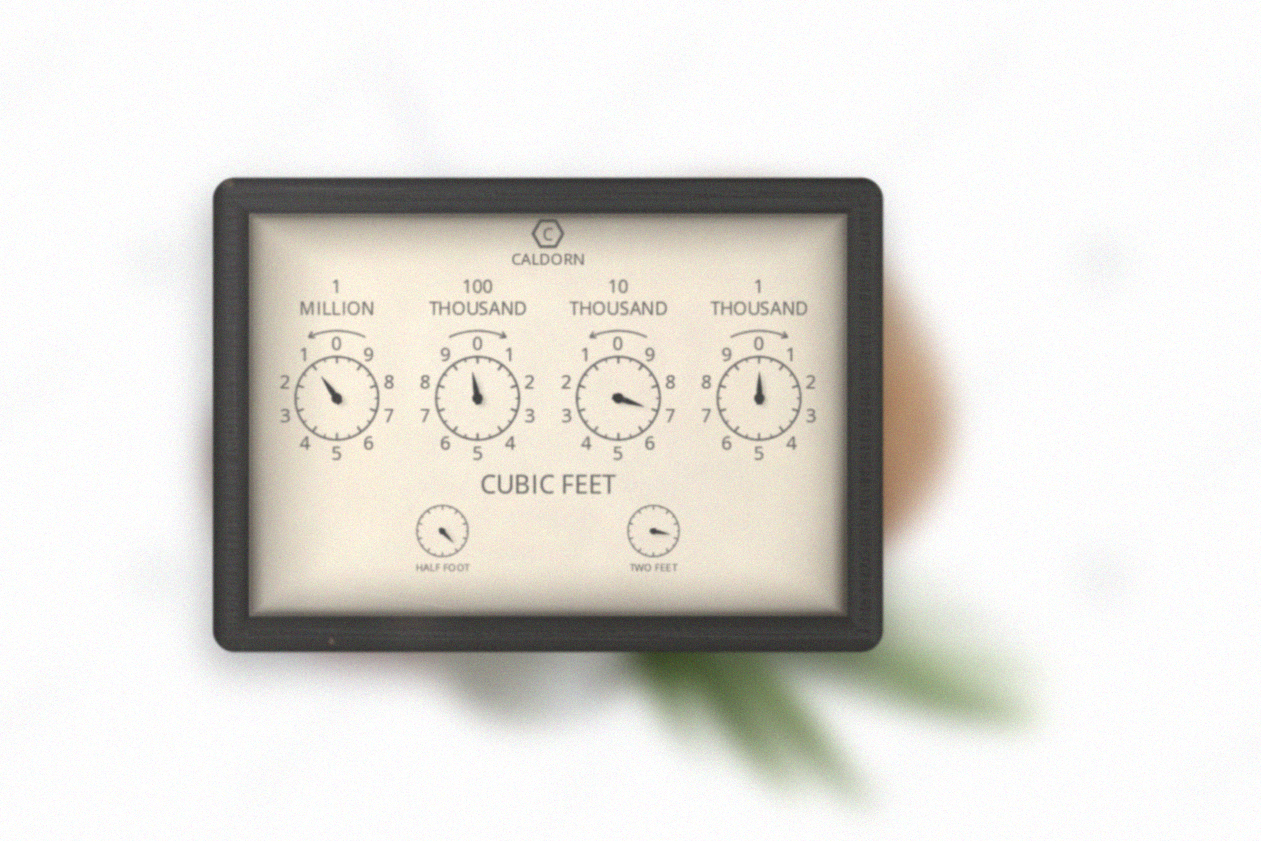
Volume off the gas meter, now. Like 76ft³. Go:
97000ft³
